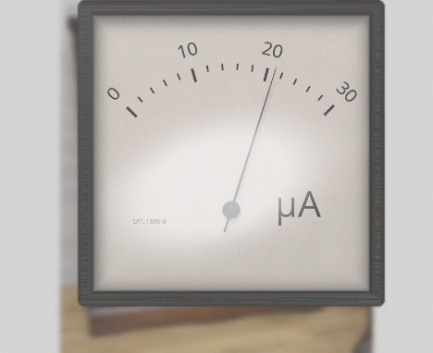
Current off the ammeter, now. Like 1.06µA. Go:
21µA
